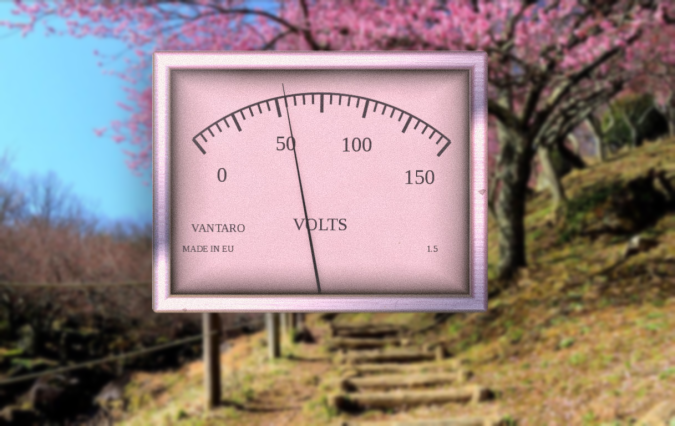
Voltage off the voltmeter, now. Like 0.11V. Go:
55V
